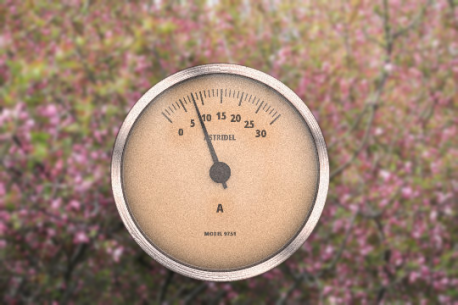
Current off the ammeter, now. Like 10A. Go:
8A
